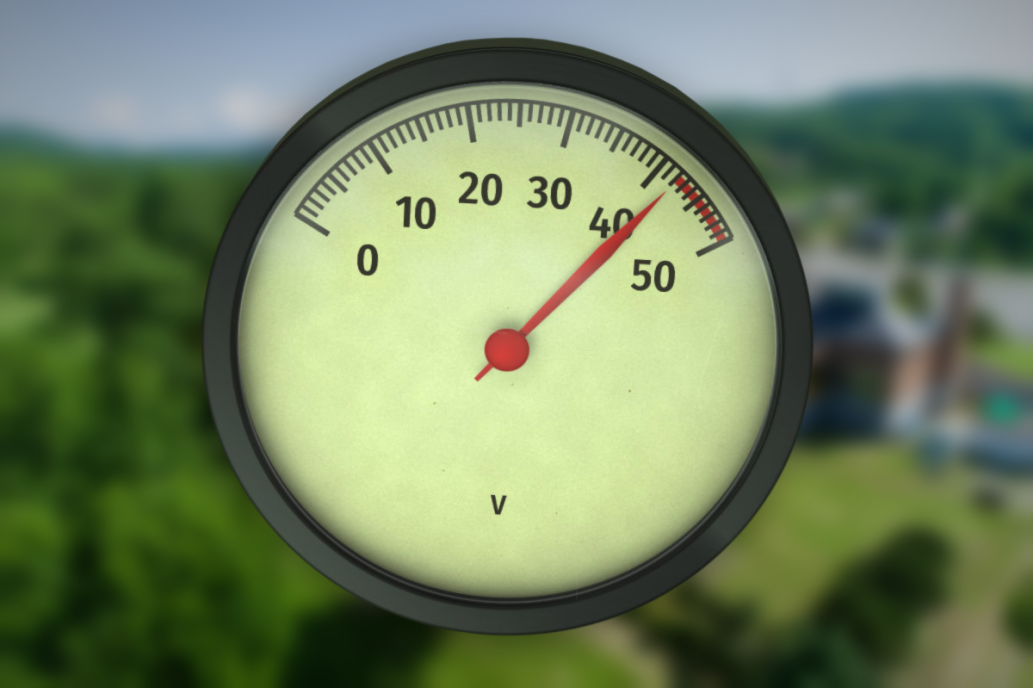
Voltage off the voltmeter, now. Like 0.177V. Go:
42V
